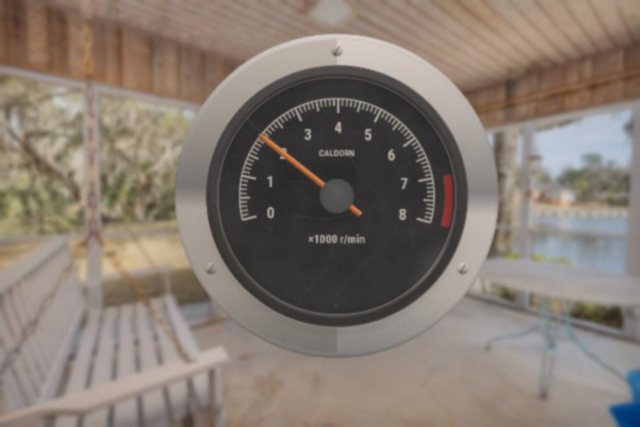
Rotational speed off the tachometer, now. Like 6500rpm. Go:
2000rpm
